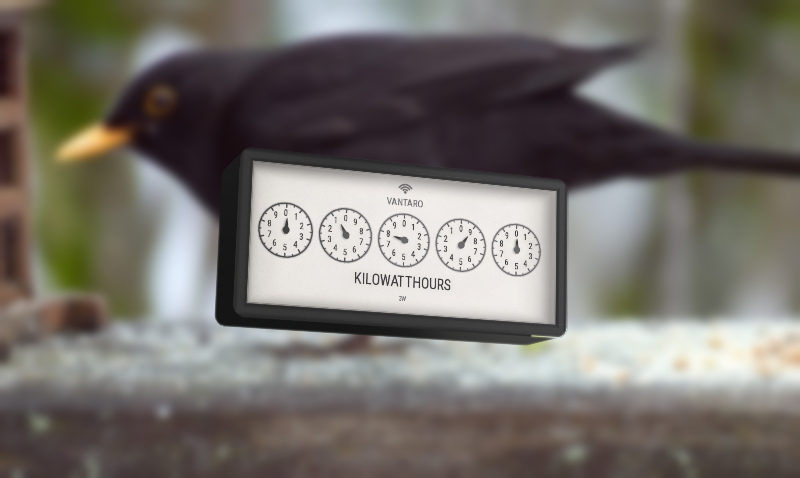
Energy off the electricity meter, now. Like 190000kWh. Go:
790kWh
